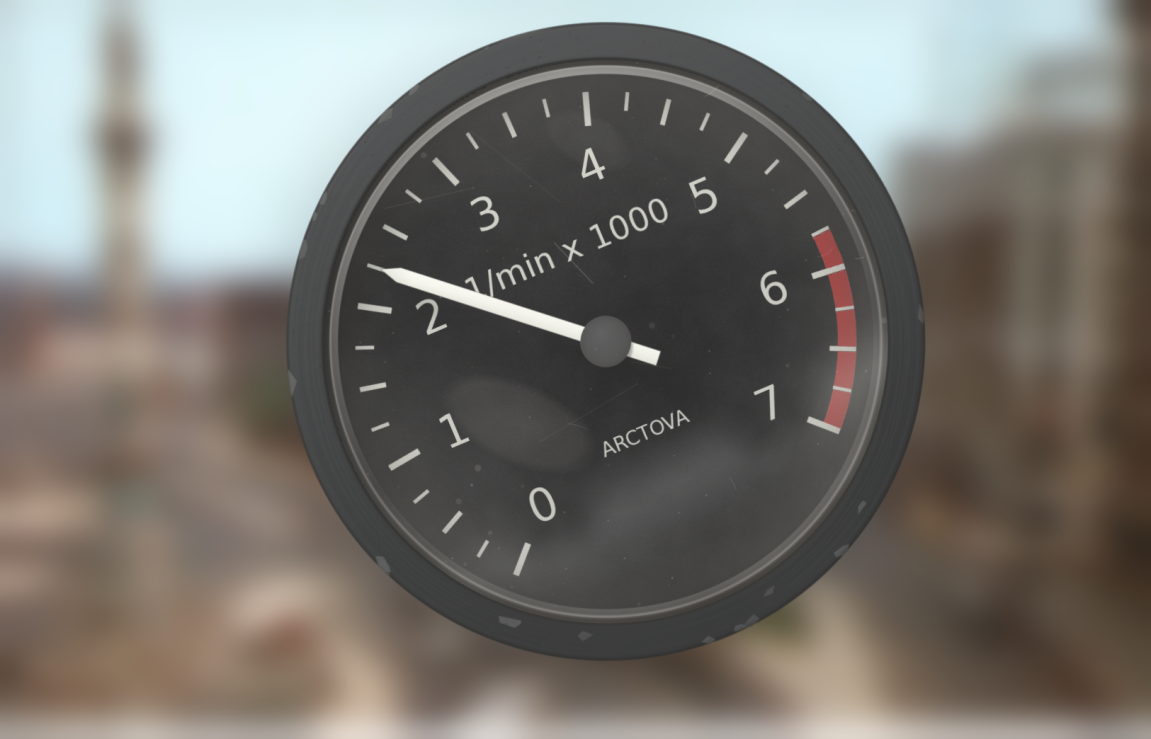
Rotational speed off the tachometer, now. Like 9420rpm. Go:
2250rpm
